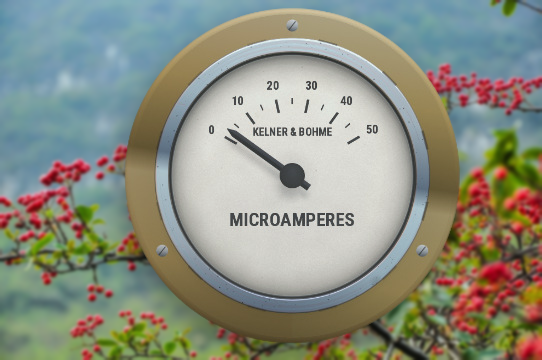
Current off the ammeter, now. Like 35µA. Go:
2.5µA
